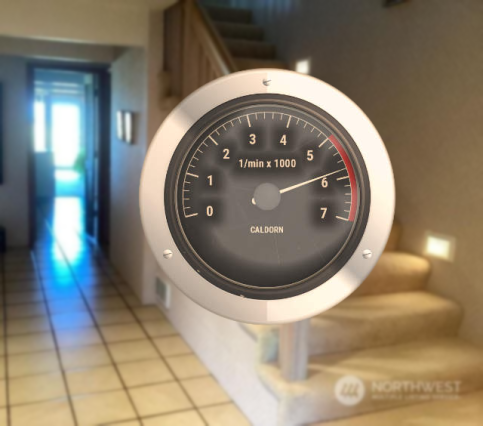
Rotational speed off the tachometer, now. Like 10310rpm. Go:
5800rpm
